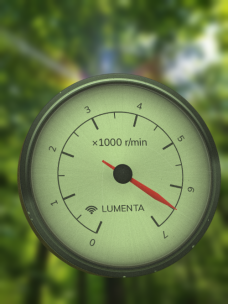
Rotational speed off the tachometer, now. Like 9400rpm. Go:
6500rpm
